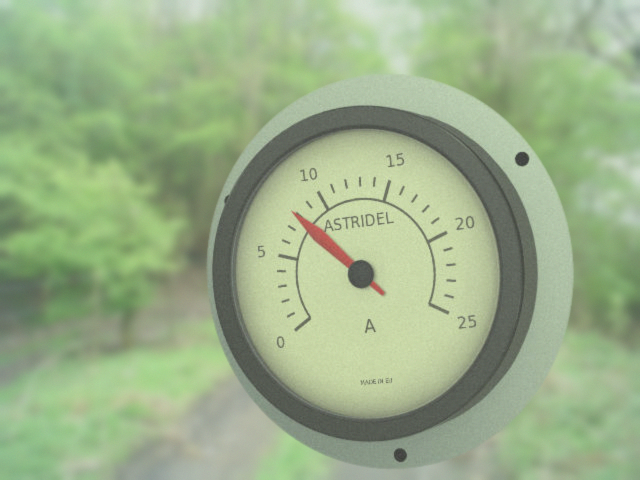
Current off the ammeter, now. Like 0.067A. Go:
8A
